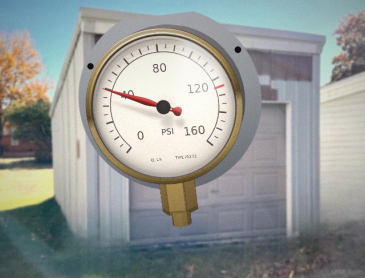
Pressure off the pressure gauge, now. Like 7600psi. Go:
40psi
